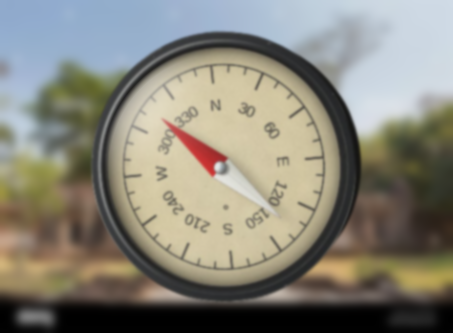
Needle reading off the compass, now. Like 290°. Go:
315°
